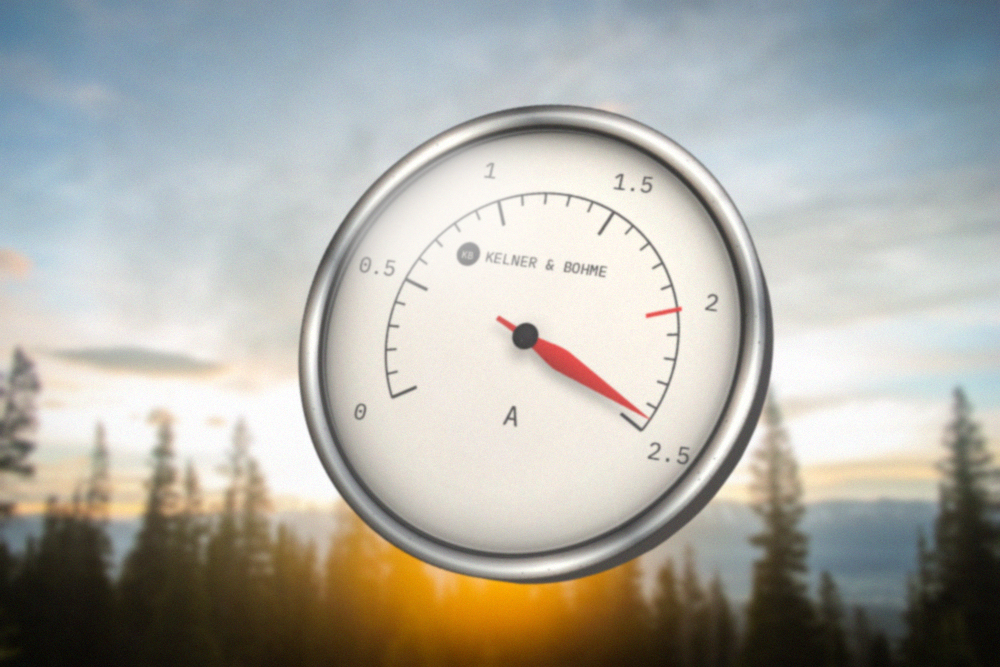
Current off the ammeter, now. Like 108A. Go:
2.45A
